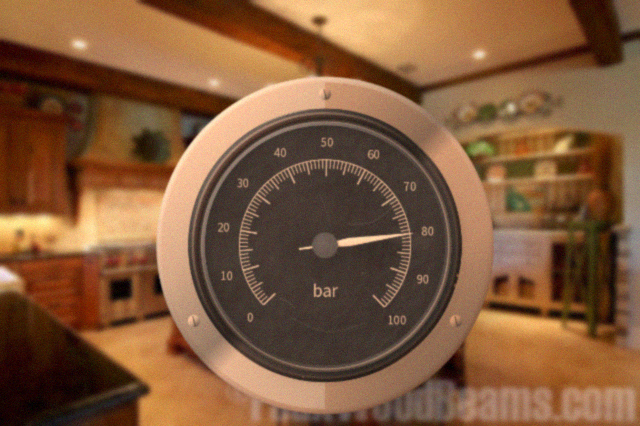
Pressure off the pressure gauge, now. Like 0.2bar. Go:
80bar
